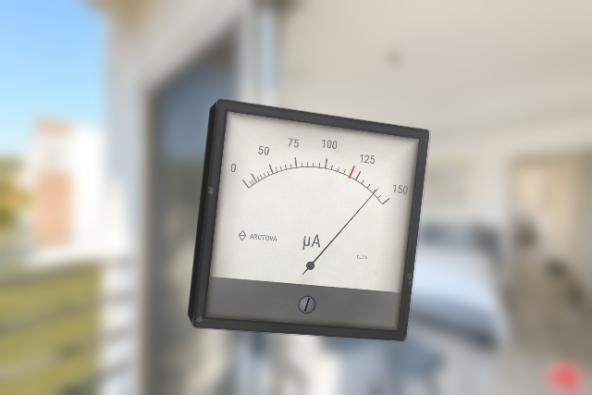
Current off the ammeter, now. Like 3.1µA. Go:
140µA
